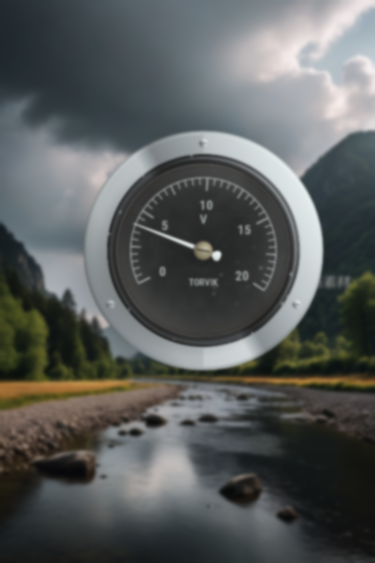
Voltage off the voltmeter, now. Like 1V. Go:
4V
